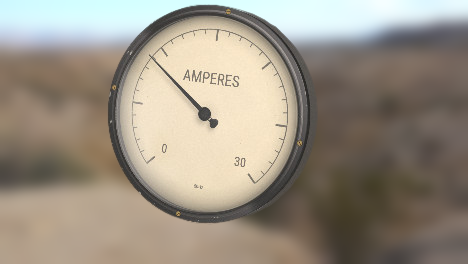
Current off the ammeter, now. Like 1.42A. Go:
9A
